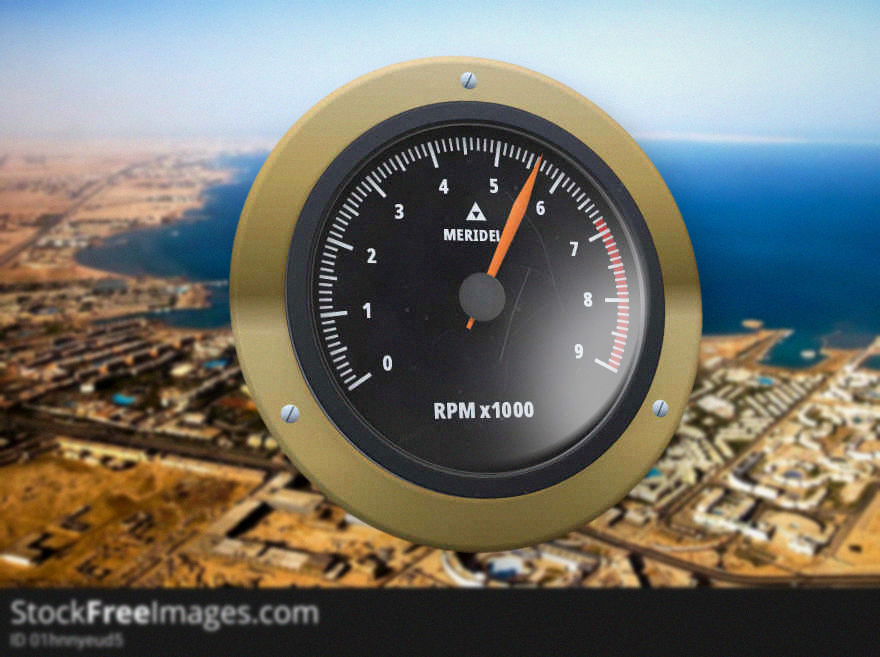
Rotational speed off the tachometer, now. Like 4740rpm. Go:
5600rpm
